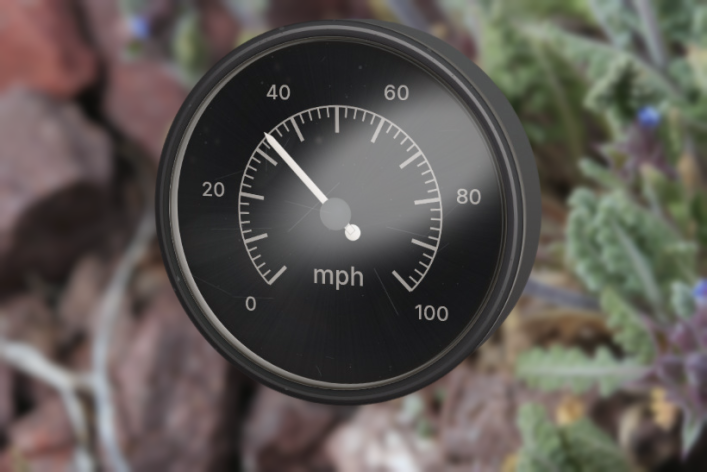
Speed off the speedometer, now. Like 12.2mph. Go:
34mph
